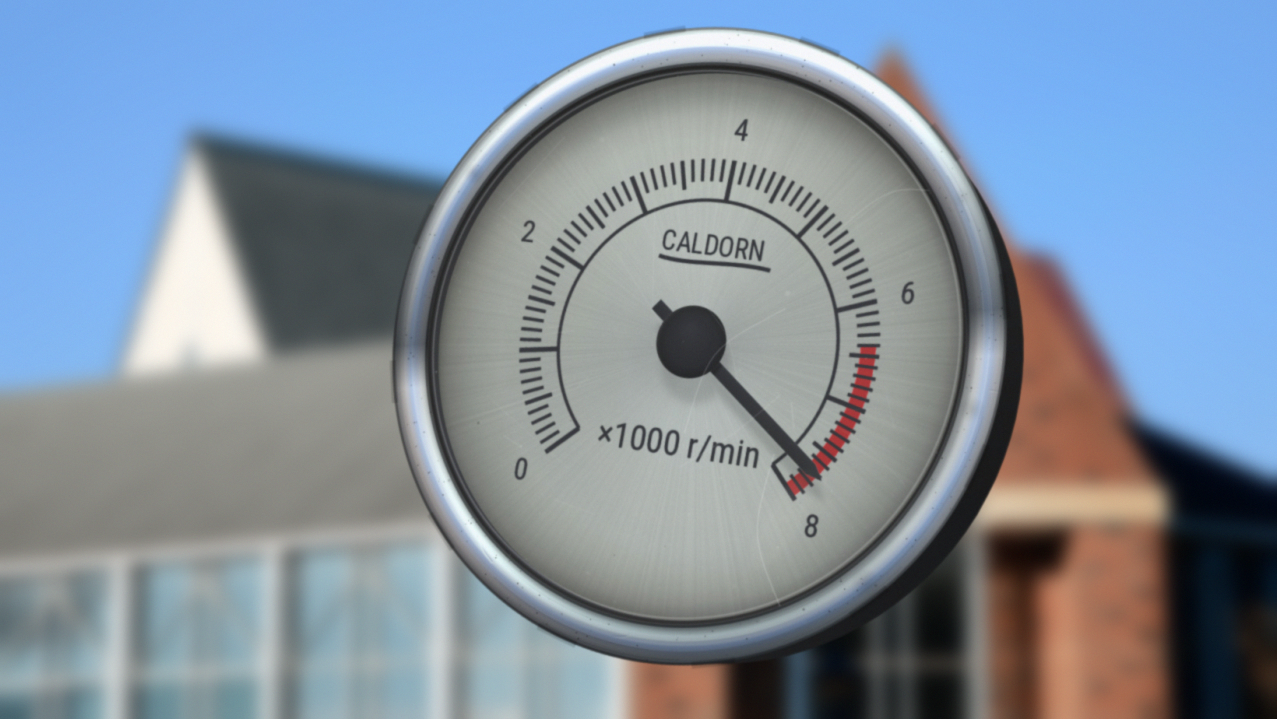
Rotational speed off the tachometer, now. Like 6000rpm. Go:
7700rpm
